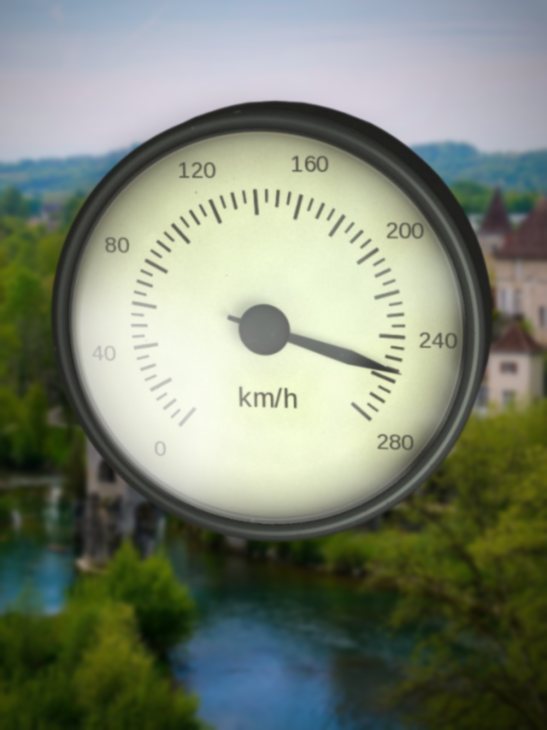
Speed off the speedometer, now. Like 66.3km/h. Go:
255km/h
